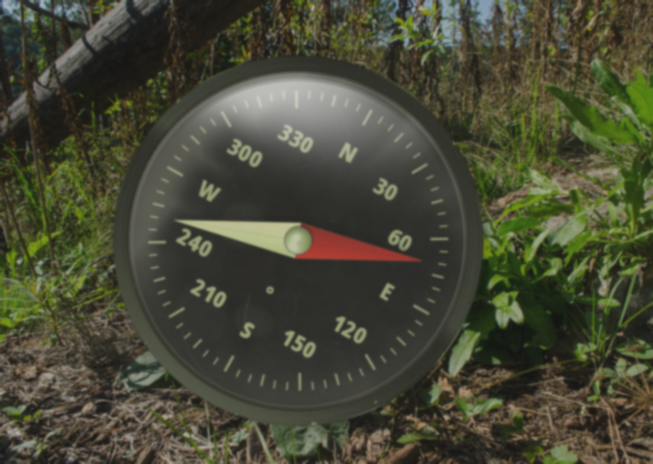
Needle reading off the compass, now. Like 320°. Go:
70°
